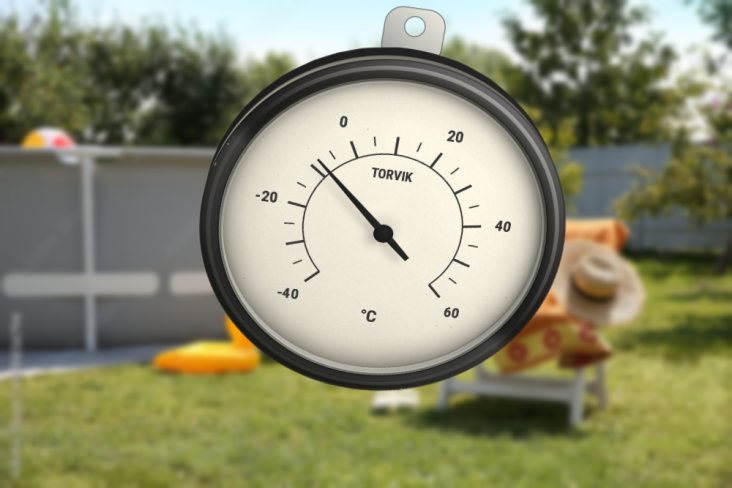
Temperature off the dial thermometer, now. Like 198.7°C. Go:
-7.5°C
